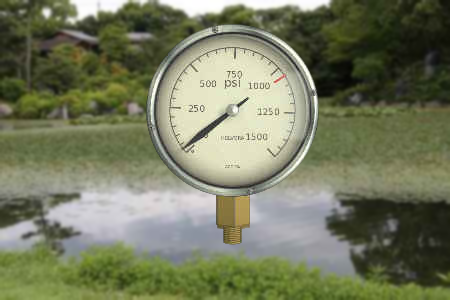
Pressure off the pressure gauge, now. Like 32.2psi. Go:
25psi
